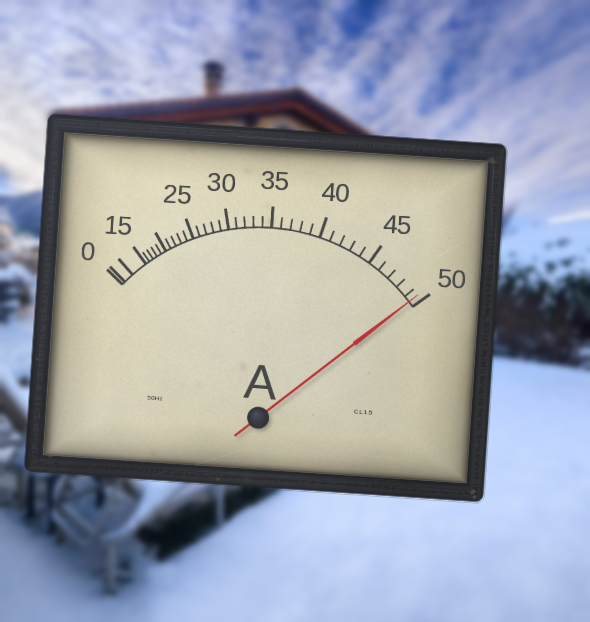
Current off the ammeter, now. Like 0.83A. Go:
49.5A
